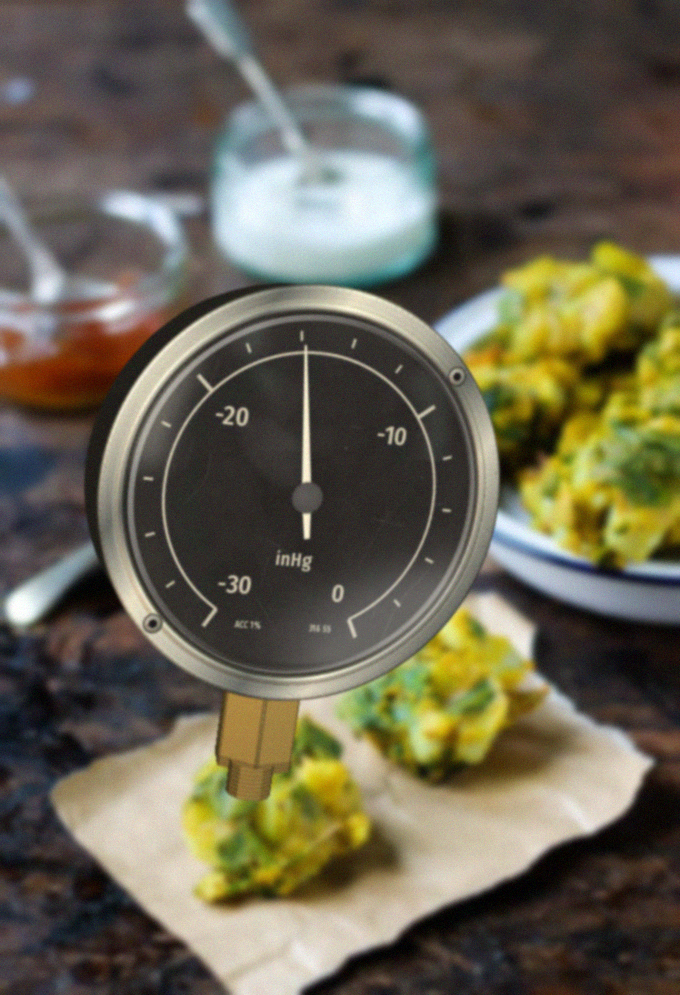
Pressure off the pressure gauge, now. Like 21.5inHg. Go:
-16inHg
